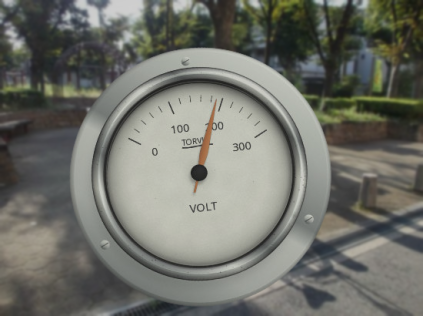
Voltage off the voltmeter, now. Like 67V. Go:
190V
